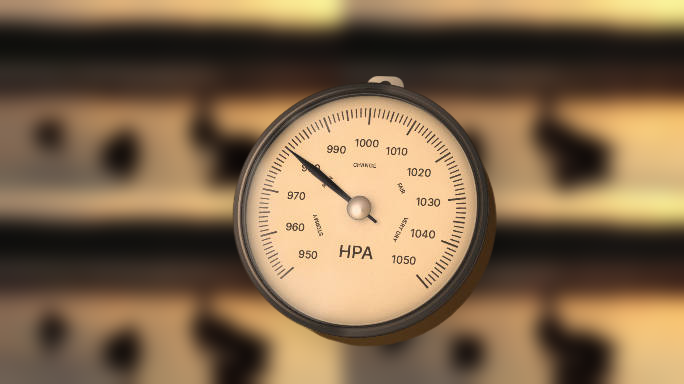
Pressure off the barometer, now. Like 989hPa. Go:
980hPa
